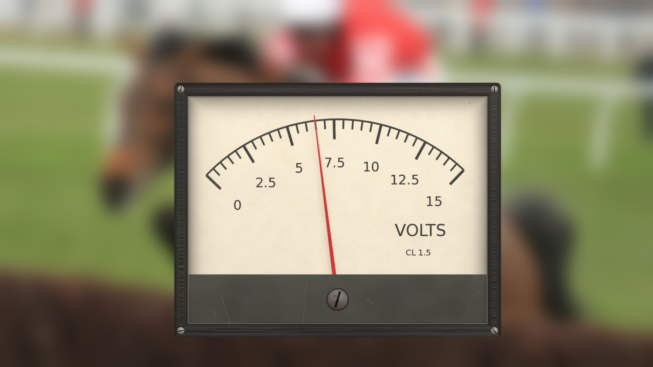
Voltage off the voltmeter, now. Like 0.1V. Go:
6.5V
